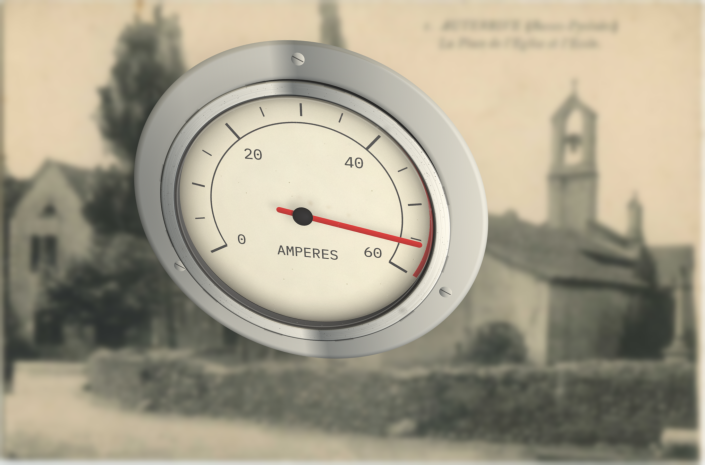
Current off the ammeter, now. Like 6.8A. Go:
55A
